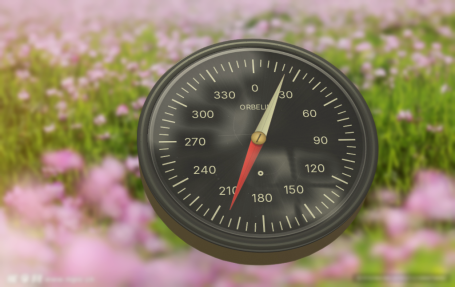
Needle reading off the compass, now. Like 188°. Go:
202.5°
